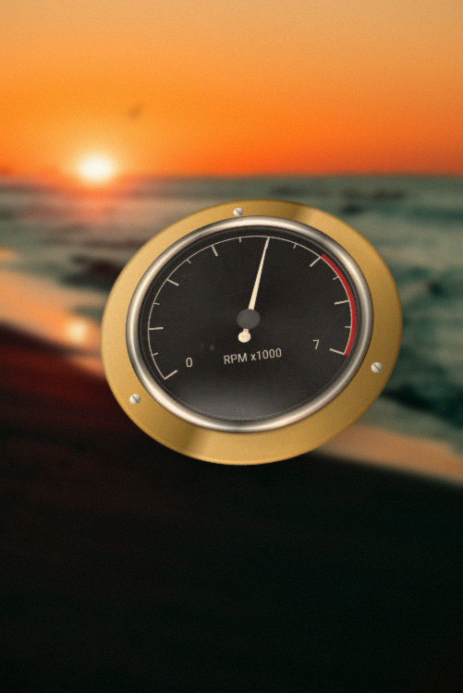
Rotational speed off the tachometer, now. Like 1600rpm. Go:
4000rpm
